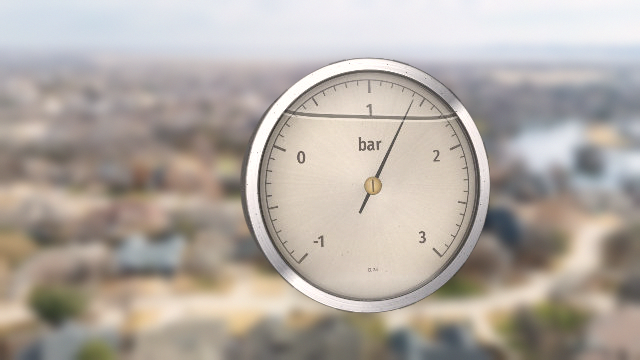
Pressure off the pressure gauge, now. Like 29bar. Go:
1.4bar
